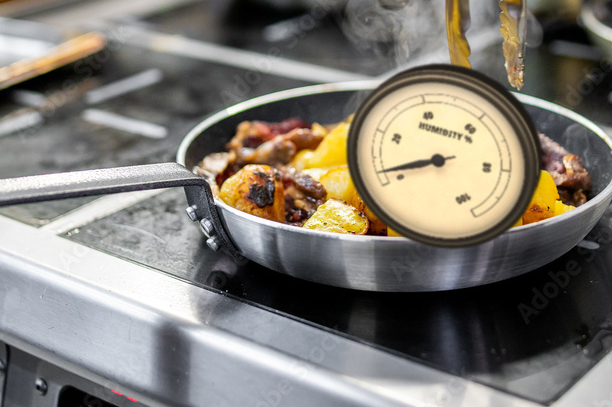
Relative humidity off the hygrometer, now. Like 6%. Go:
5%
